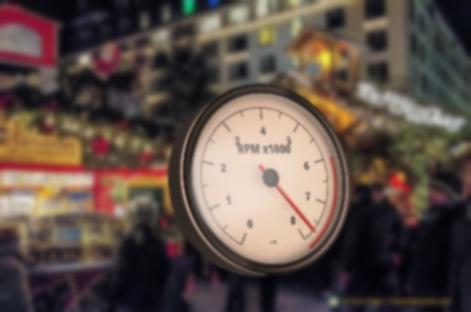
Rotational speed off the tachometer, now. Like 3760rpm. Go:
7750rpm
